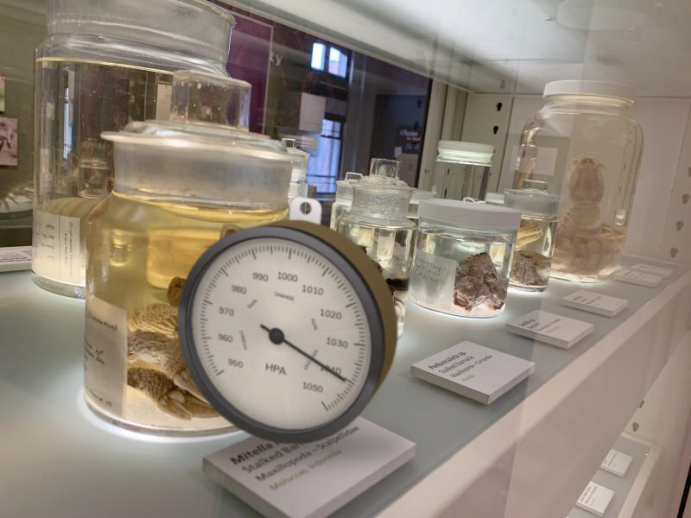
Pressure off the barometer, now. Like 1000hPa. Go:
1040hPa
